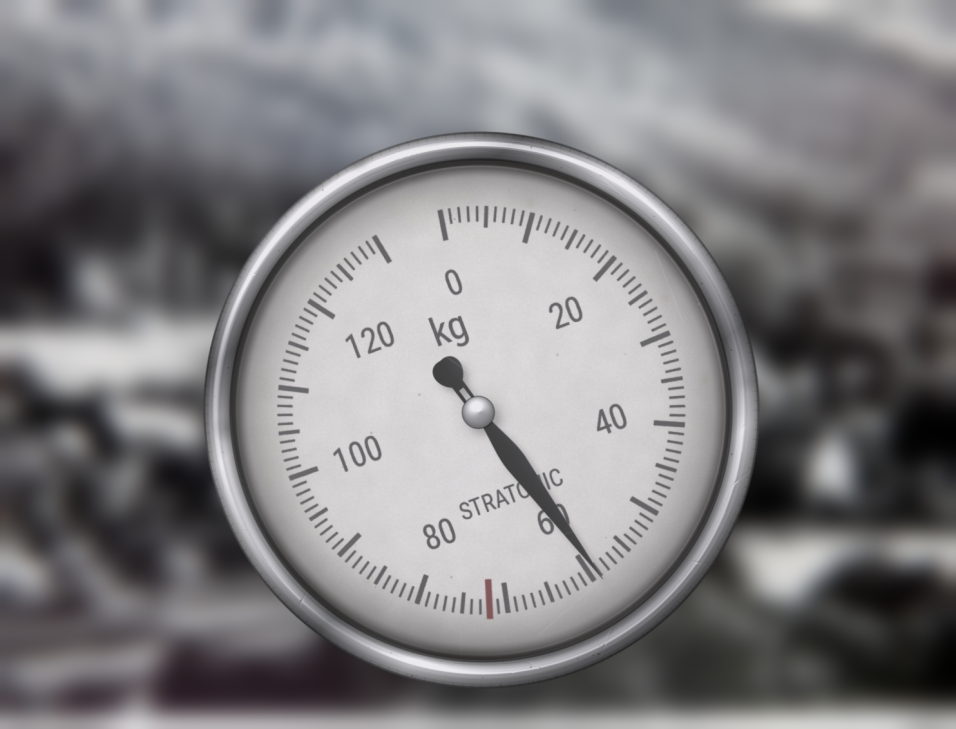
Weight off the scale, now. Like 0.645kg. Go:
59kg
